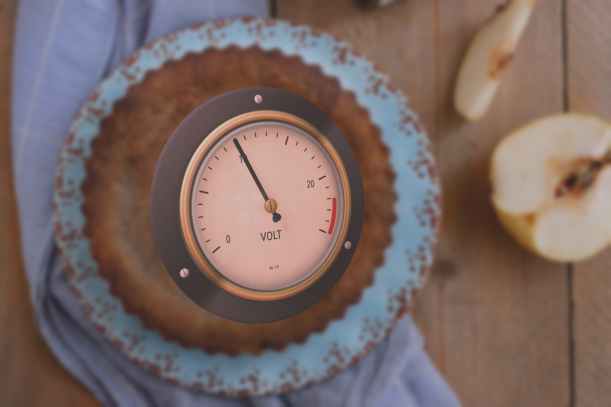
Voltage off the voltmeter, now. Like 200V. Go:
10V
